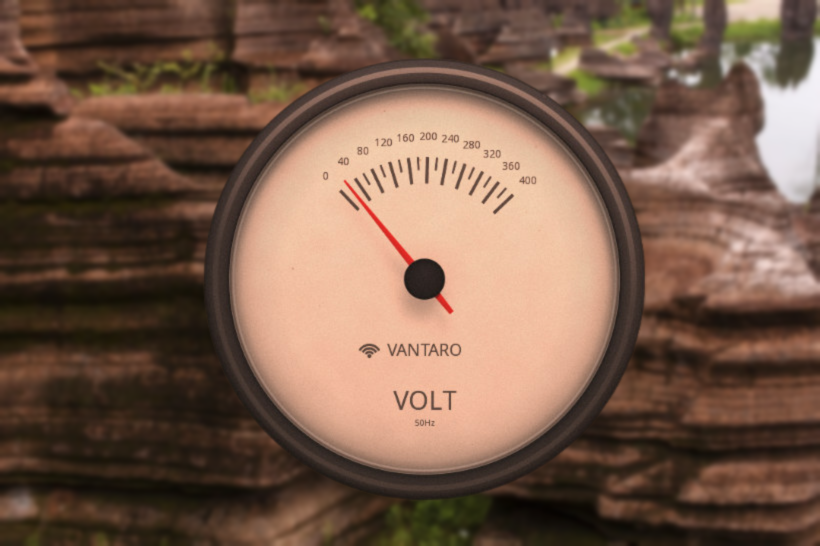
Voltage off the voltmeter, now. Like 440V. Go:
20V
